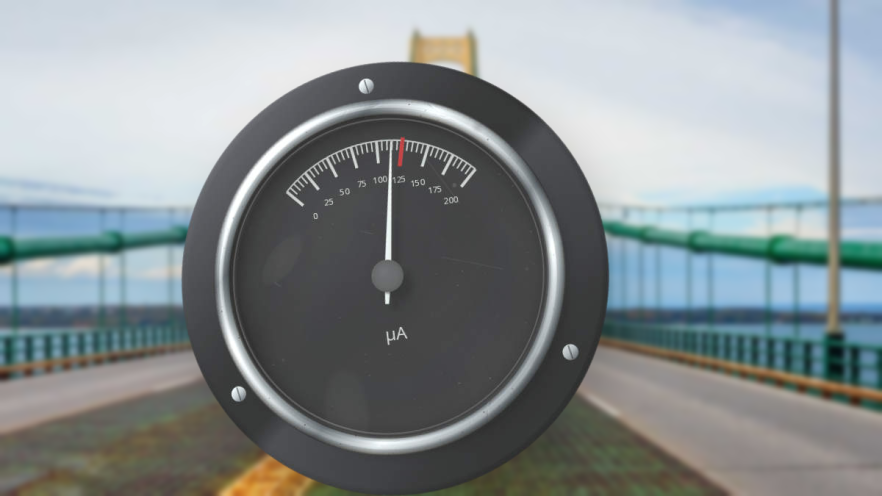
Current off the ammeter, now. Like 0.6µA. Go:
115µA
